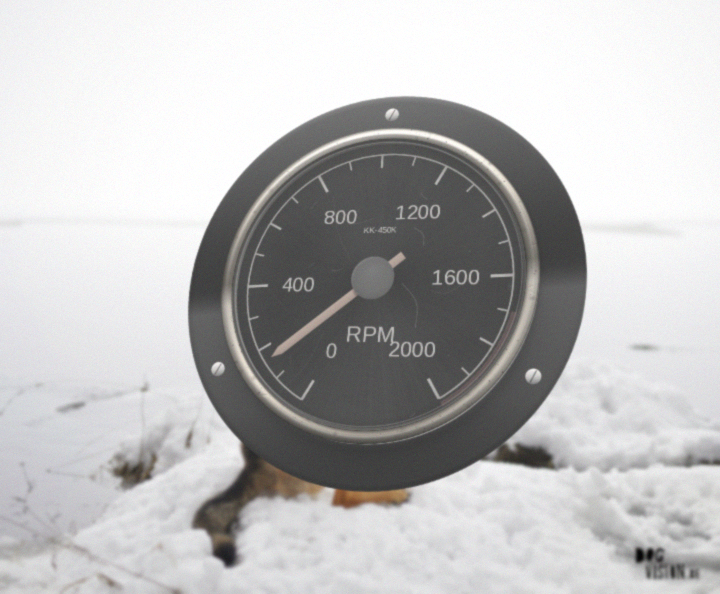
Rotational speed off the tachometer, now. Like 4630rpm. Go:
150rpm
